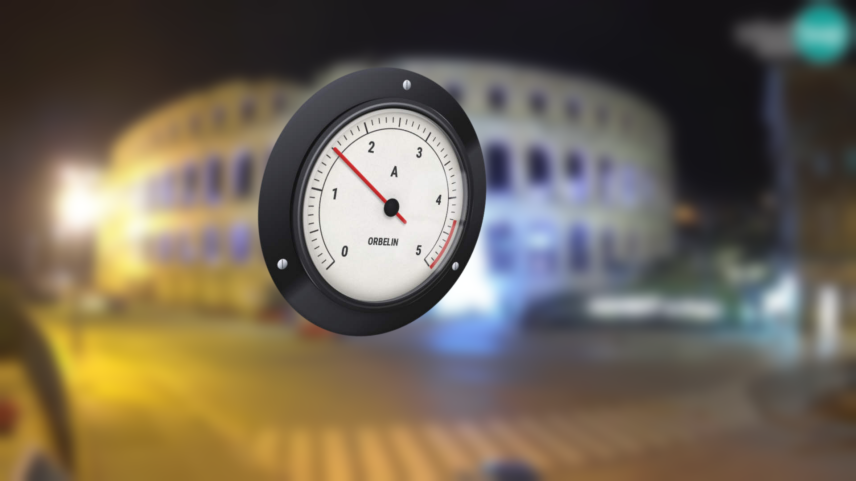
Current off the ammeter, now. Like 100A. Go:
1.5A
